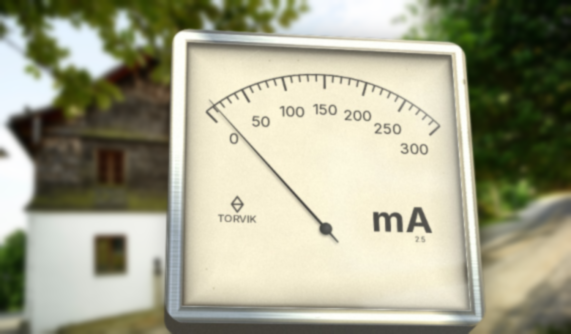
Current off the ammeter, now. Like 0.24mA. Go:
10mA
